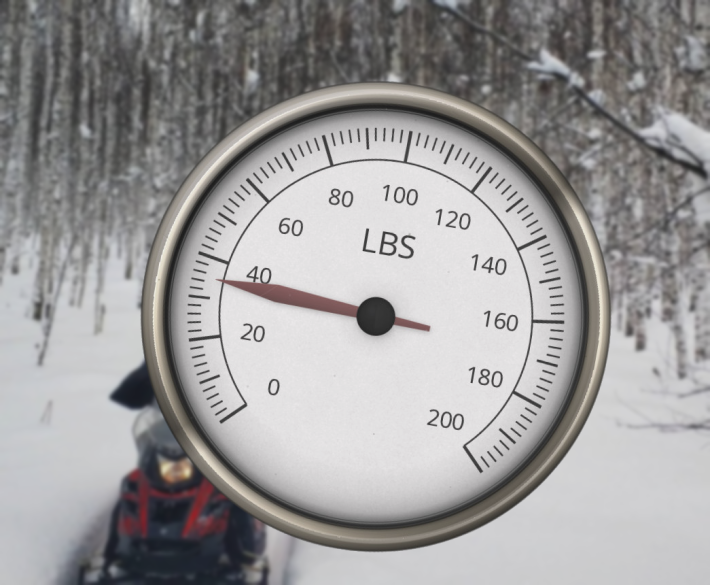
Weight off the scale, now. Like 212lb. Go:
35lb
